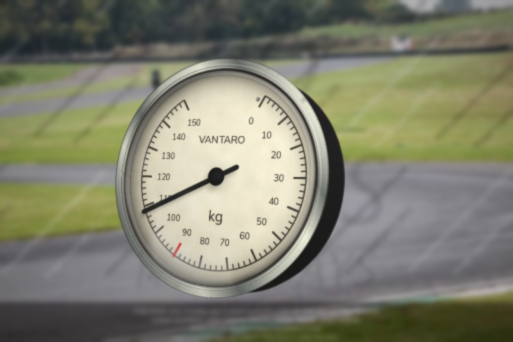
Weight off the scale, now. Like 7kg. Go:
108kg
